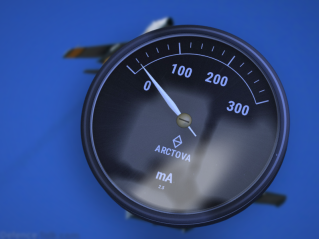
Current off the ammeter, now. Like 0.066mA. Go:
20mA
